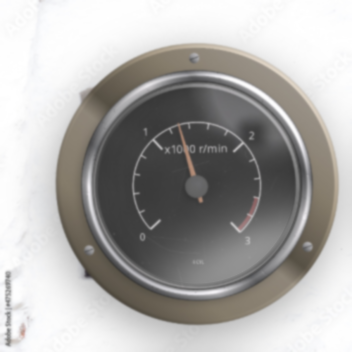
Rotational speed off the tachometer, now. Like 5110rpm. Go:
1300rpm
